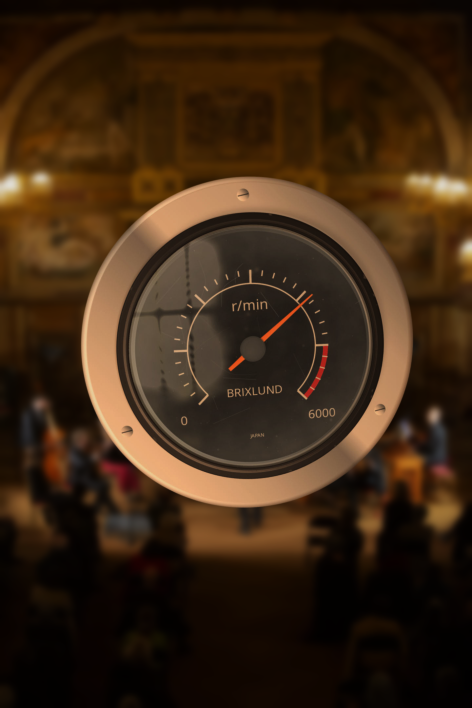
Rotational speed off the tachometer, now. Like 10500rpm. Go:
4100rpm
